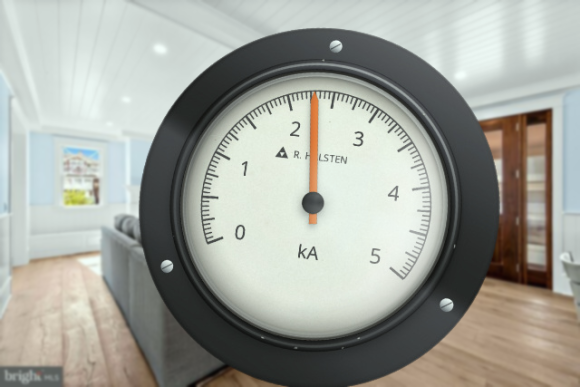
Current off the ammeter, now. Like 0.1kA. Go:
2.3kA
